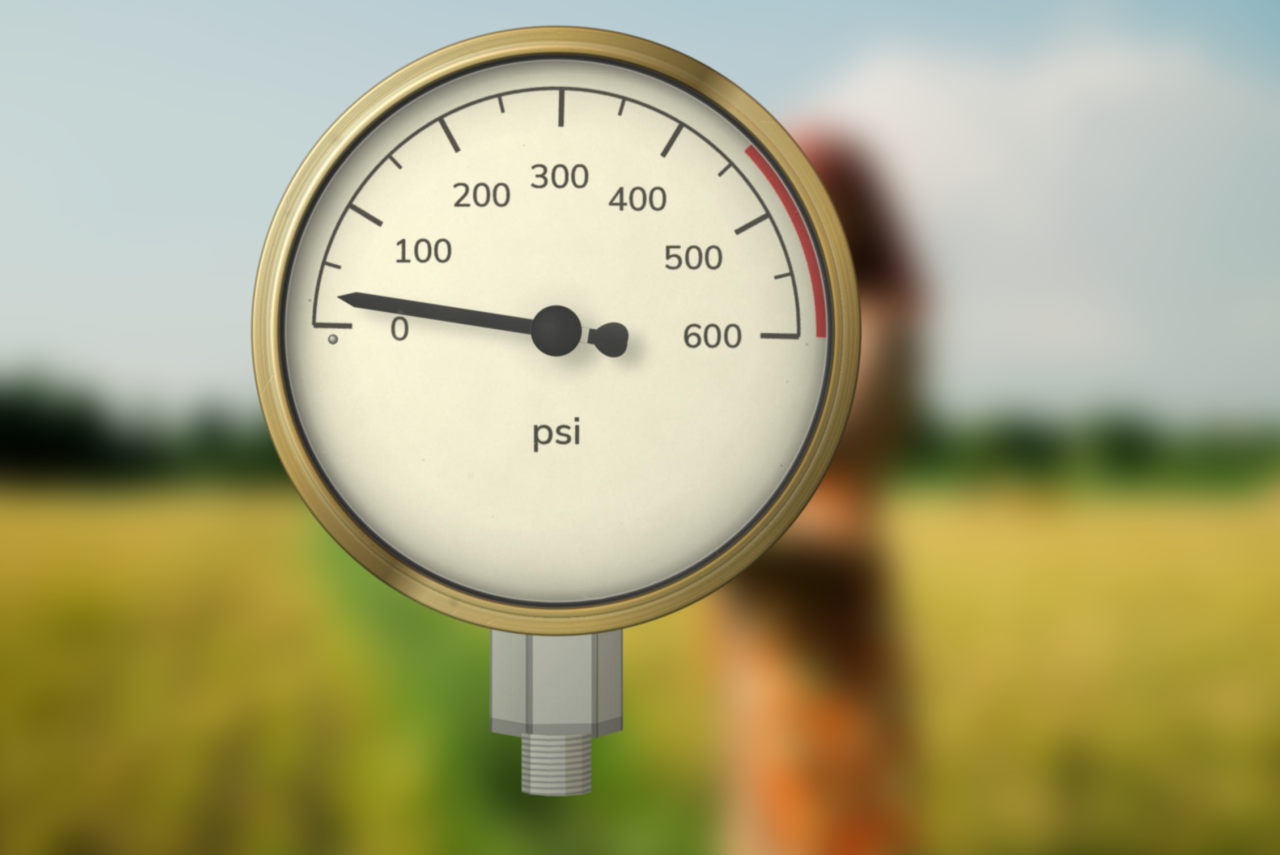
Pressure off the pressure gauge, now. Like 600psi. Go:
25psi
